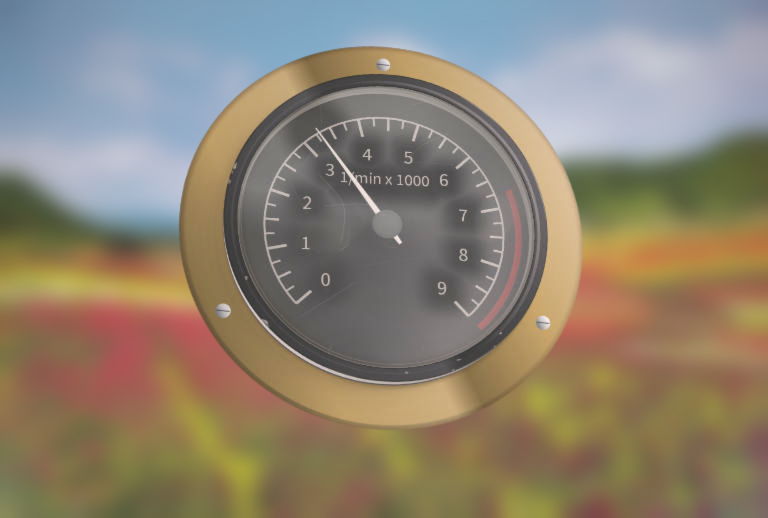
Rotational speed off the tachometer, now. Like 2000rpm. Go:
3250rpm
